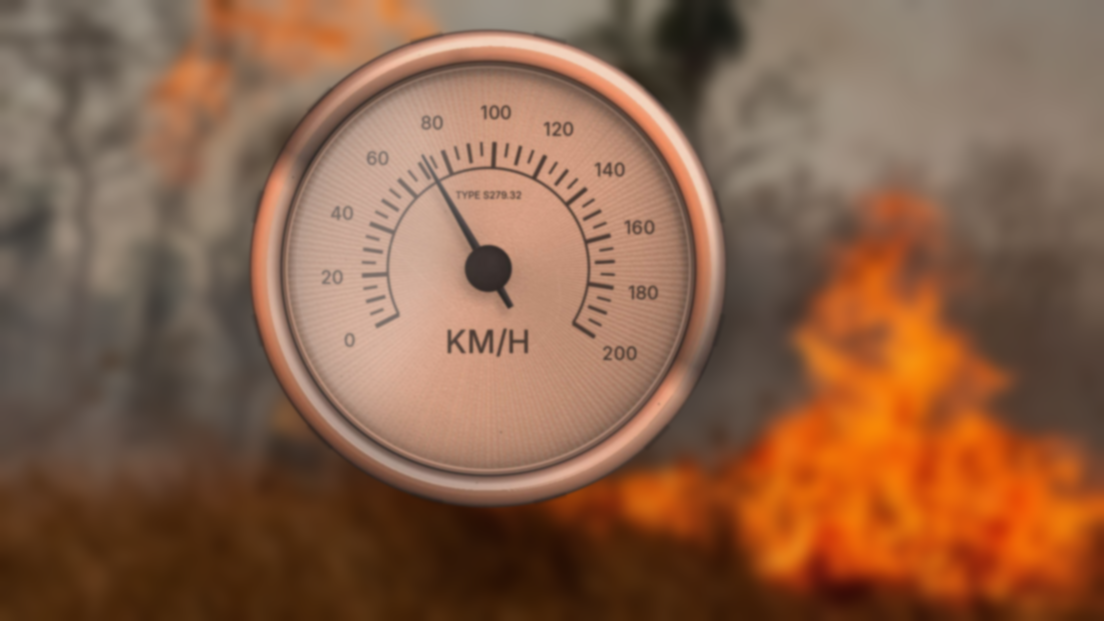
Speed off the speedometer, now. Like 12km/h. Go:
72.5km/h
